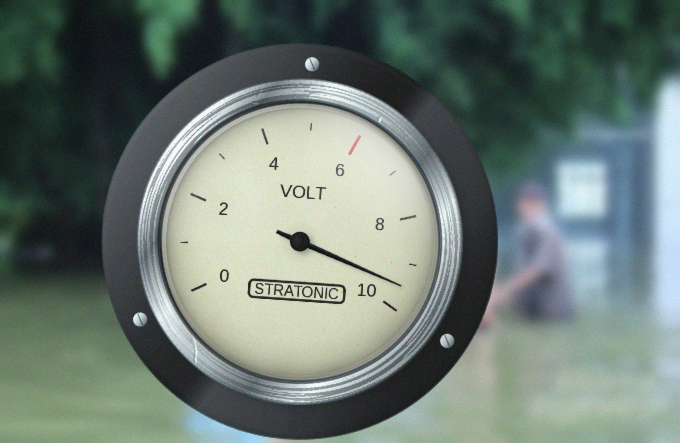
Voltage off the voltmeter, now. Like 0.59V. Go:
9.5V
